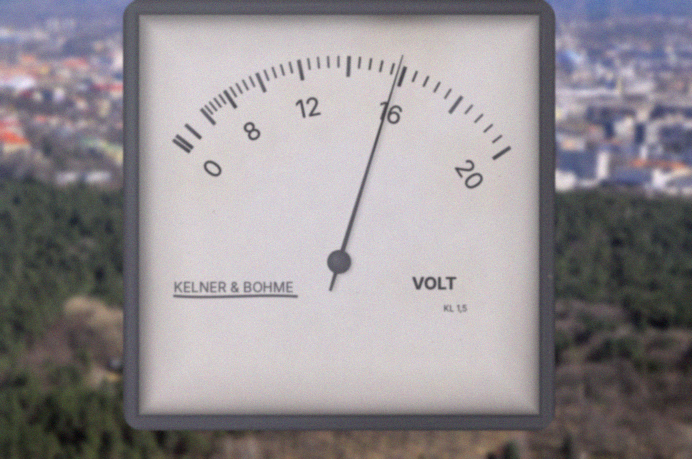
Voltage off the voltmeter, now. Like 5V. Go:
15.8V
